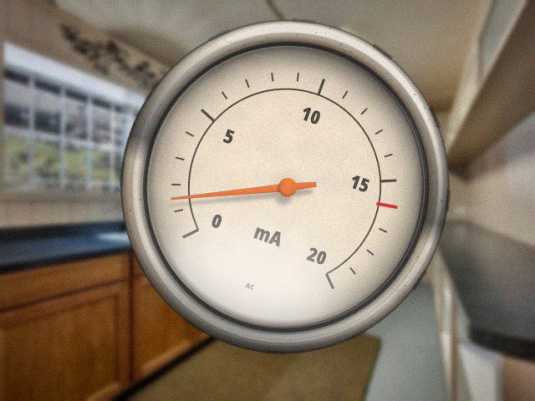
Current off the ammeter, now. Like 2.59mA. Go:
1.5mA
